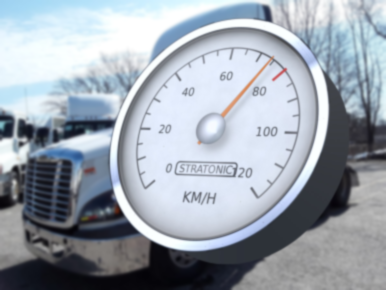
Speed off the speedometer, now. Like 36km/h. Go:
75km/h
